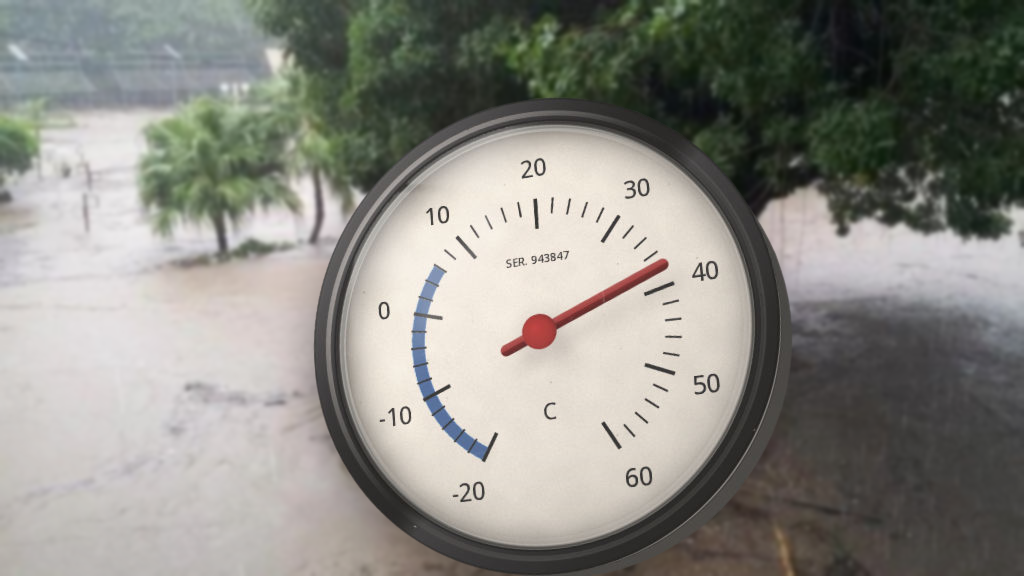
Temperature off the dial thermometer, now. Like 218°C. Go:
38°C
